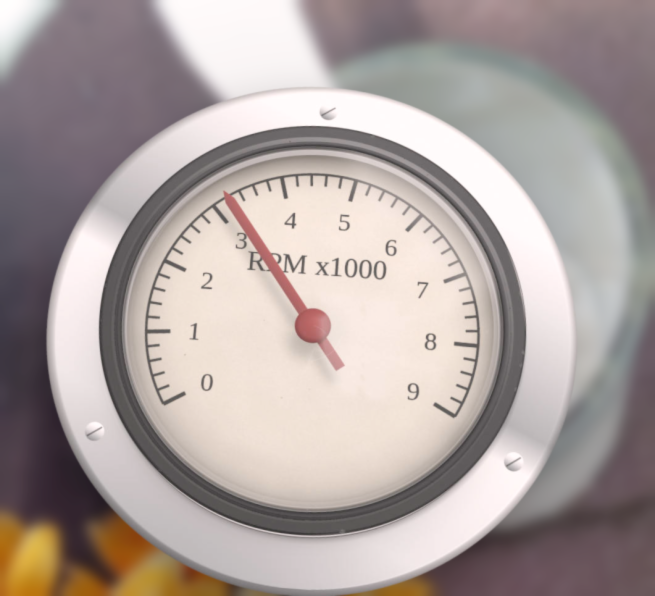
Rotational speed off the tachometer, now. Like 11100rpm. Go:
3200rpm
